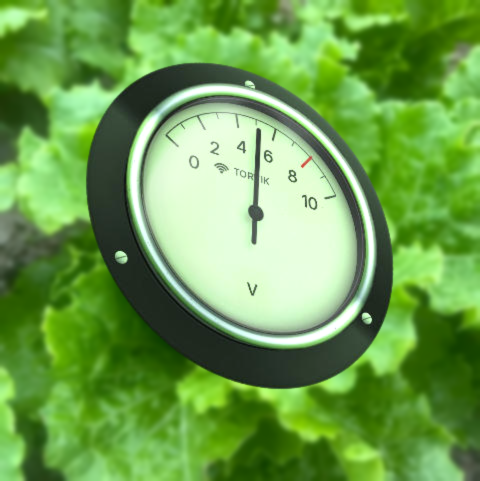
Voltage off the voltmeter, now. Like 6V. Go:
5V
